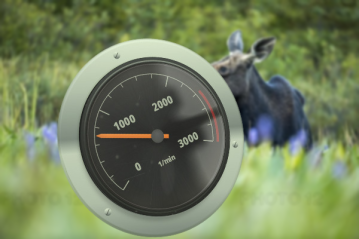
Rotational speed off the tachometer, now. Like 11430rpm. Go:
700rpm
